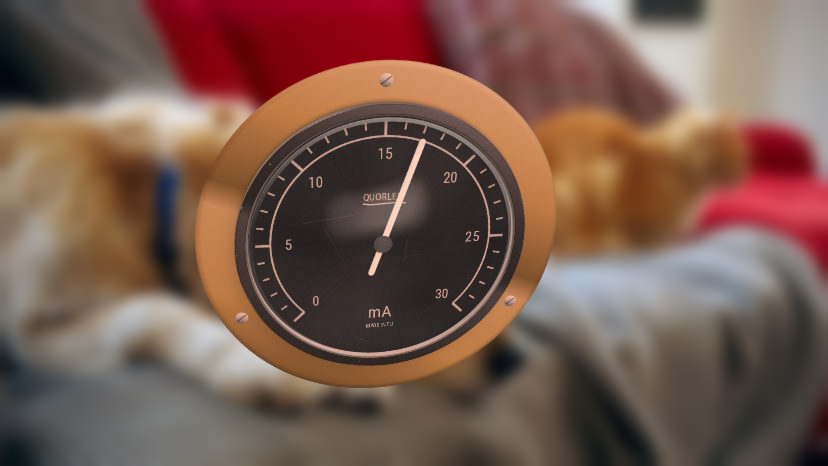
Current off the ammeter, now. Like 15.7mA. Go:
17mA
